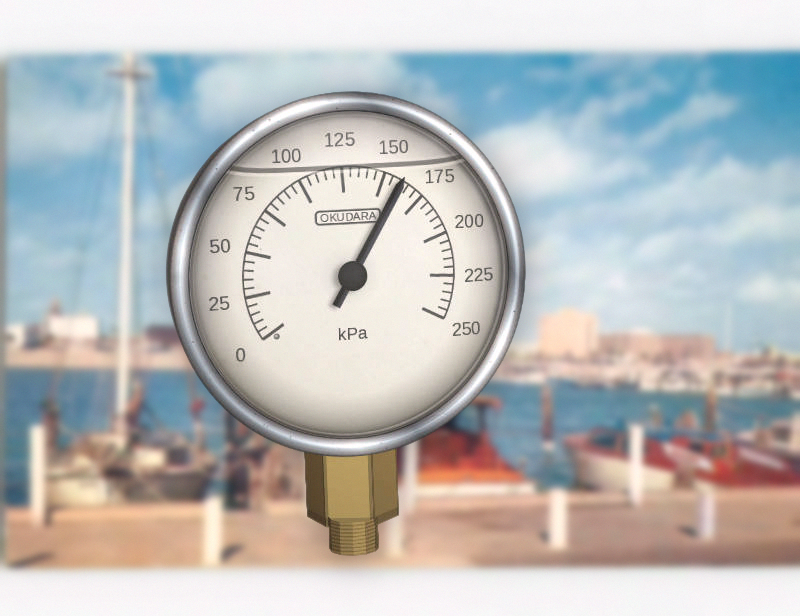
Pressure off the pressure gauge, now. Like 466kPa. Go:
160kPa
